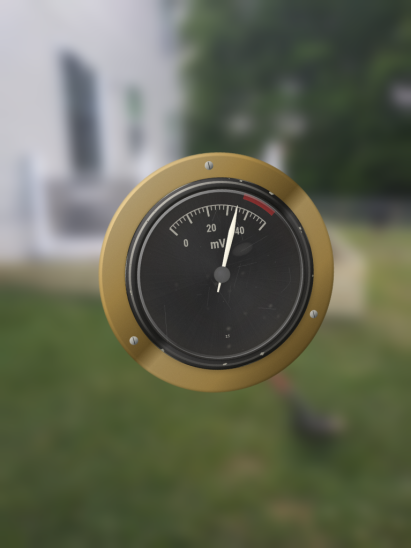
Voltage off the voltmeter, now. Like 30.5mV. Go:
34mV
